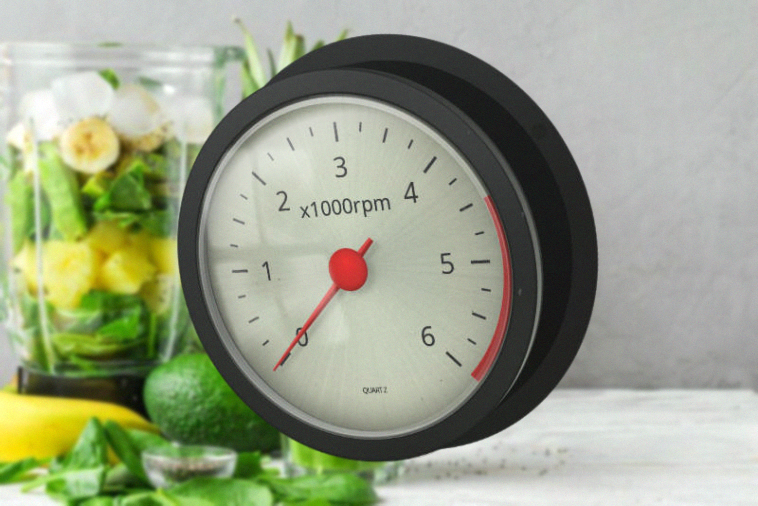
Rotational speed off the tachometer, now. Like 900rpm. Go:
0rpm
